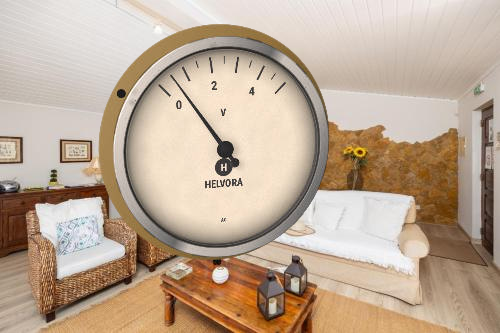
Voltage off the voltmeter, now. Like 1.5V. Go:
0.5V
